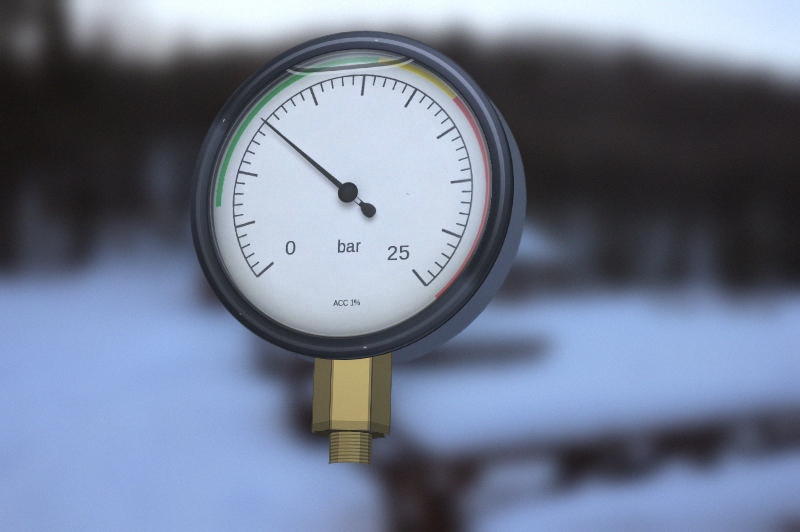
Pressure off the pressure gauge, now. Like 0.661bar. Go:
7.5bar
